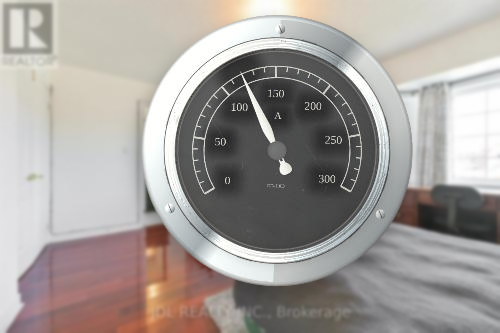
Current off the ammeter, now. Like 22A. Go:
120A
